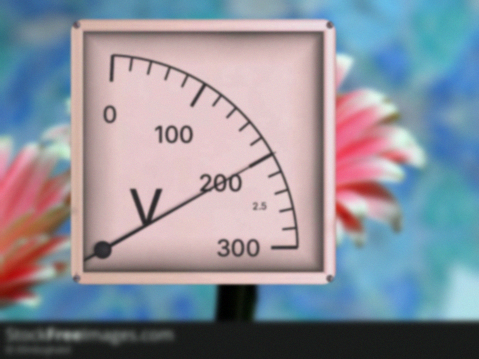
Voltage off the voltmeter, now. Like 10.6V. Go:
200V
